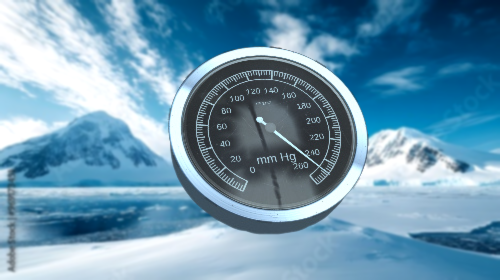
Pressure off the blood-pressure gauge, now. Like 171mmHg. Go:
250mmHg
